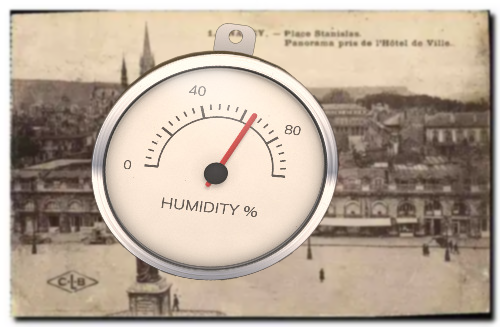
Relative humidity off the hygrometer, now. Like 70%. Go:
64%
